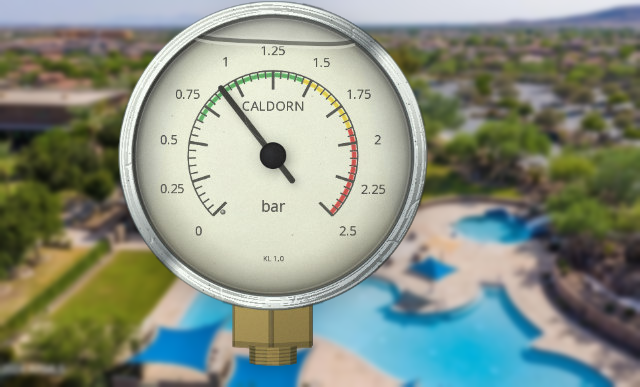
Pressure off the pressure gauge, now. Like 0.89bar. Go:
0.9bar
